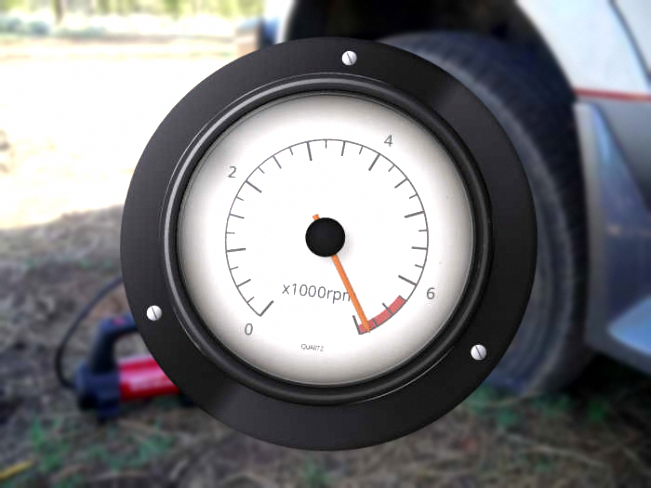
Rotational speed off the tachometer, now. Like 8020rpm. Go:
6875rpm
